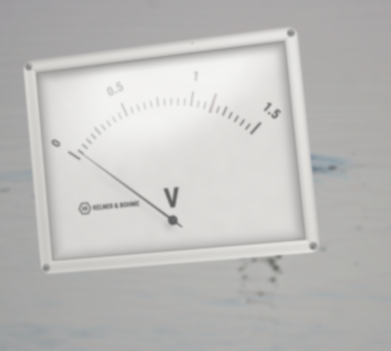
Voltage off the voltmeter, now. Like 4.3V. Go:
0.05V
